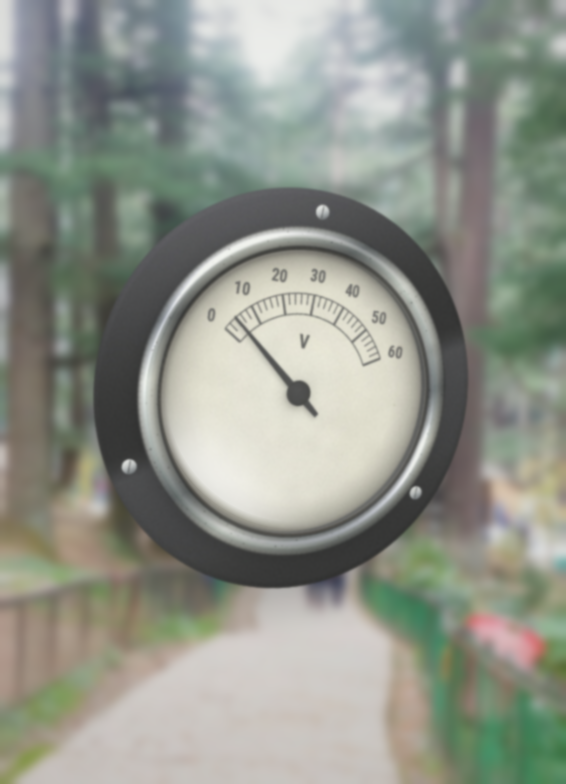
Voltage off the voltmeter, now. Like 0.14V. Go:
4V
